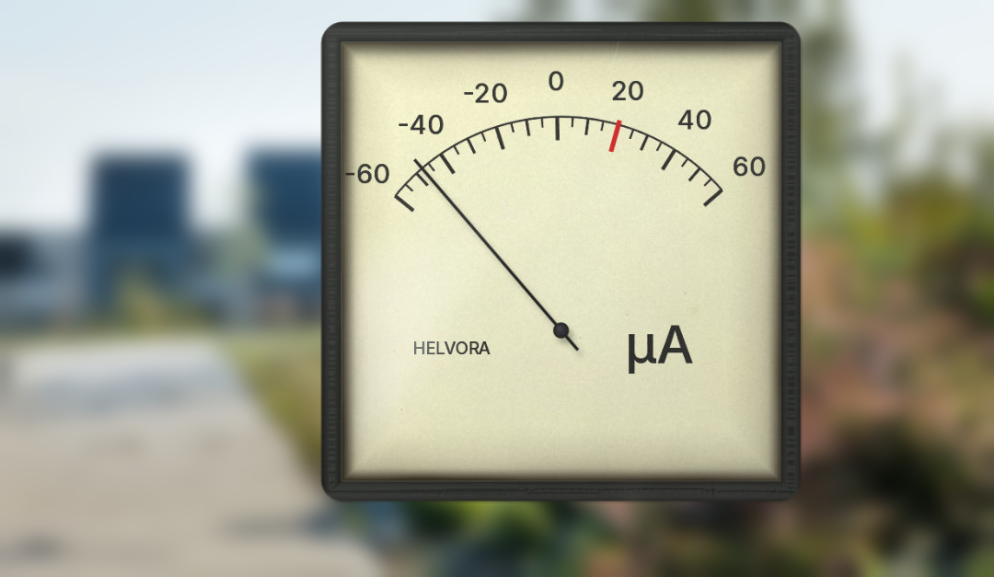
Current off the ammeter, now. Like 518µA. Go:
-47.5µA
